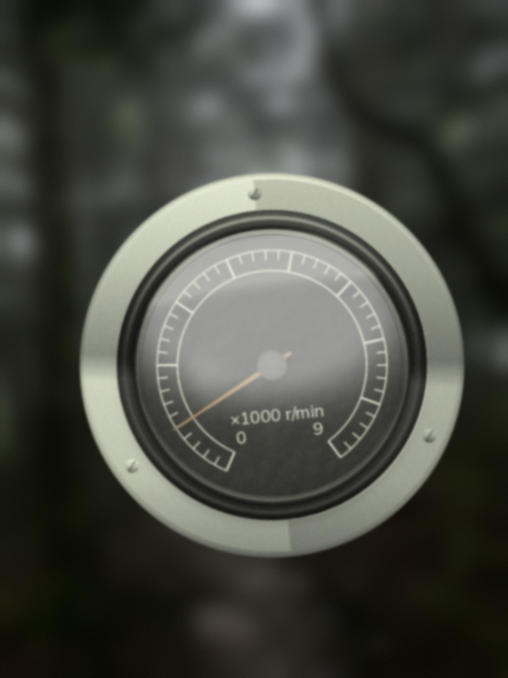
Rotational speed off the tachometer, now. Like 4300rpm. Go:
1000rpm
